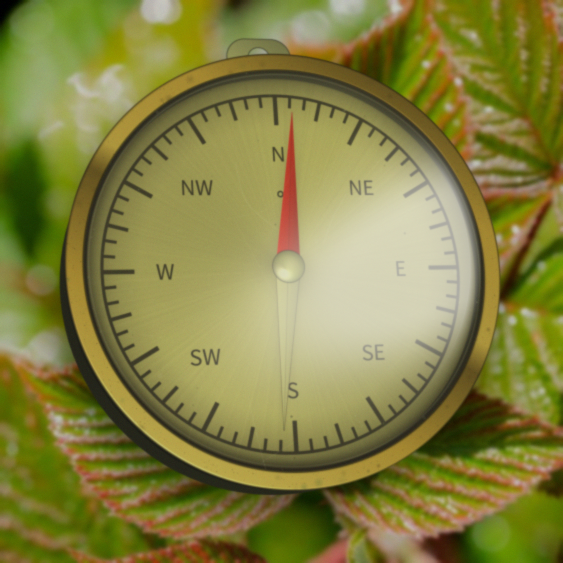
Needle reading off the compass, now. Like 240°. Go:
5°
